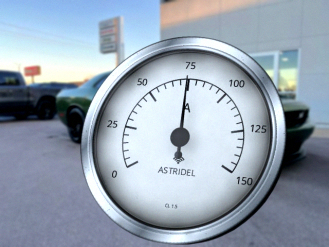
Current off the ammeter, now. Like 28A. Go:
75A
